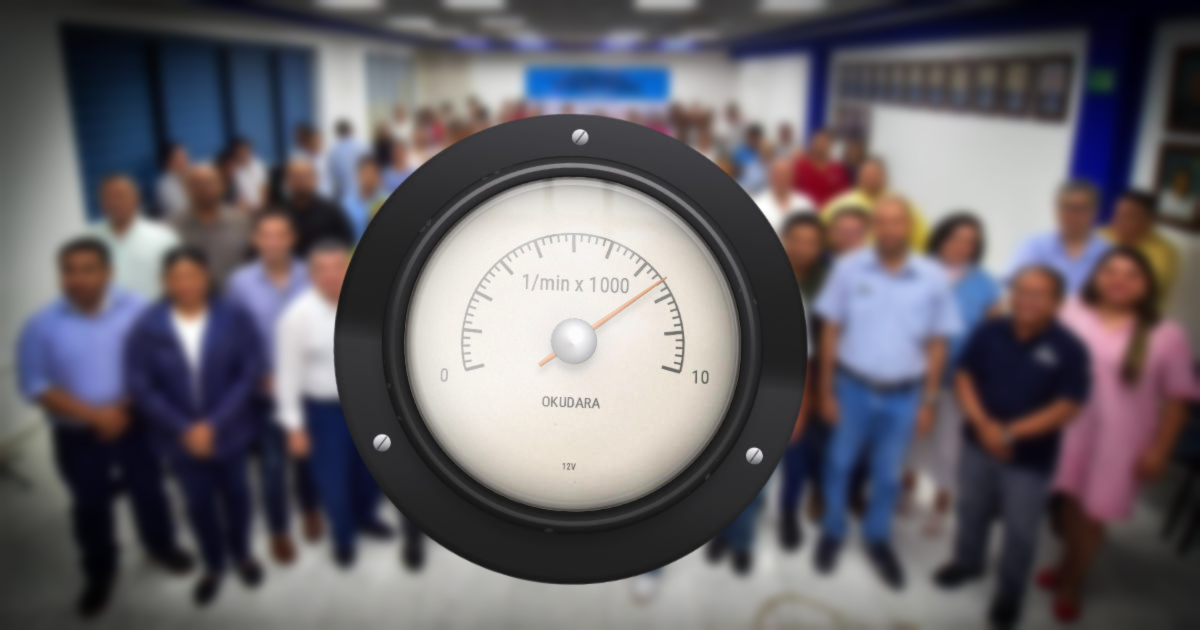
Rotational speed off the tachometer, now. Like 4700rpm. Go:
7600rpm
